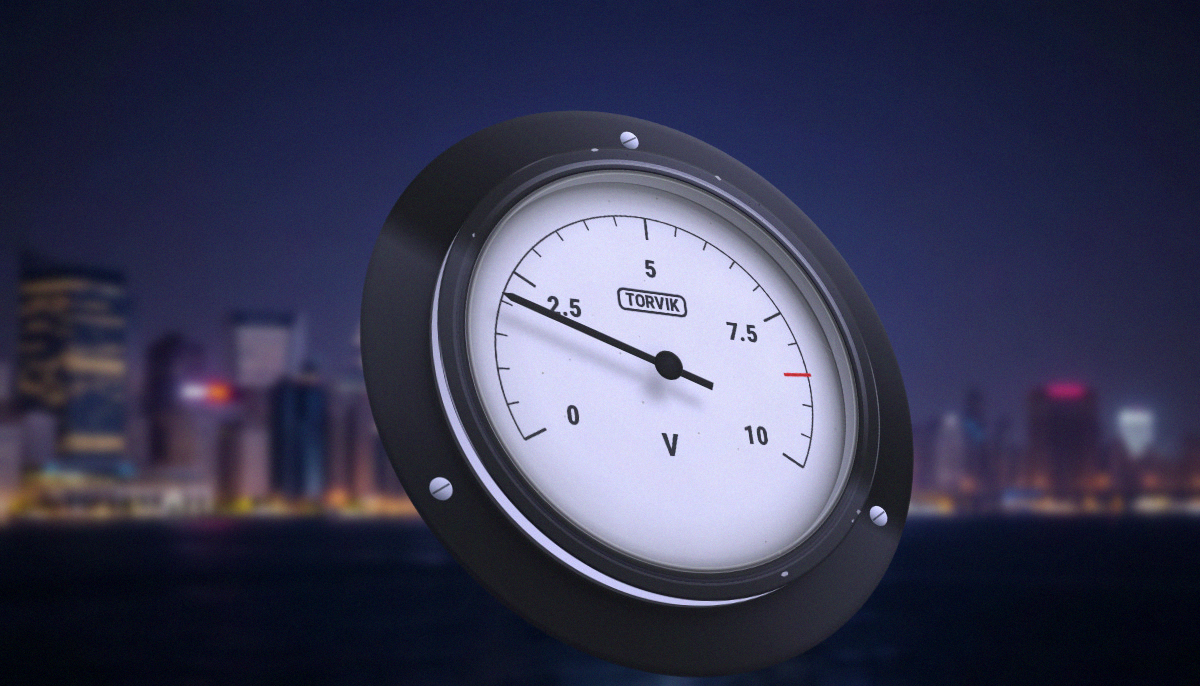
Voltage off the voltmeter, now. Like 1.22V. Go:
2V
